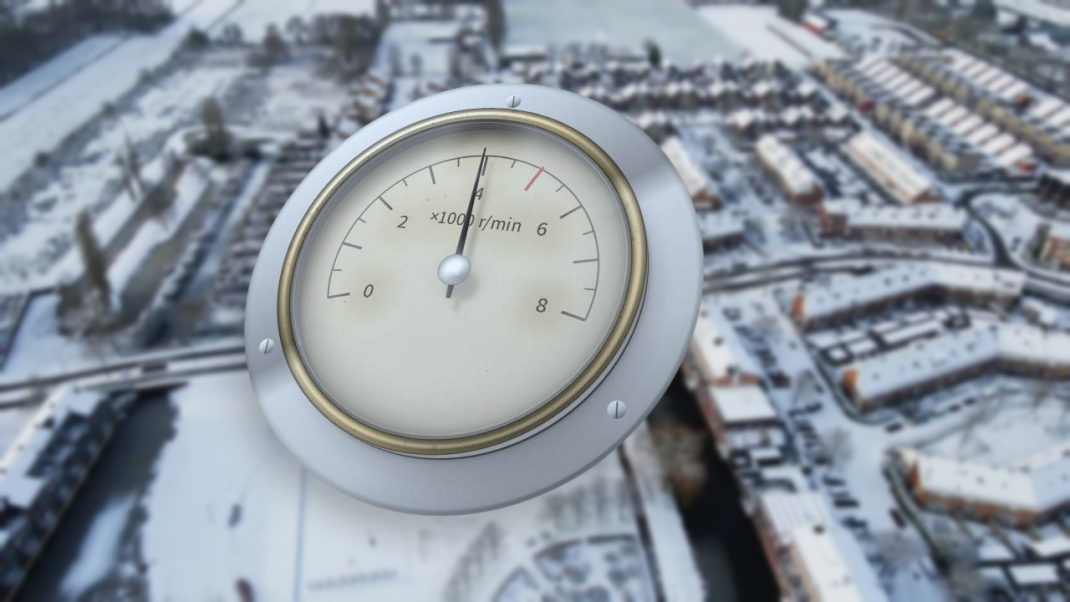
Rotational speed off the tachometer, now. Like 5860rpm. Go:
4000rpm
